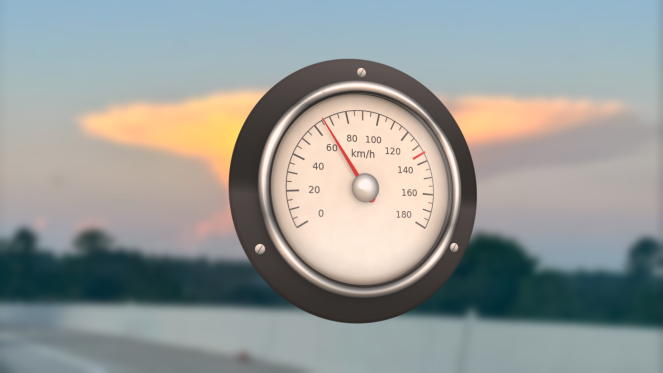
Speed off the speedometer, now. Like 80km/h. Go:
65km/h
